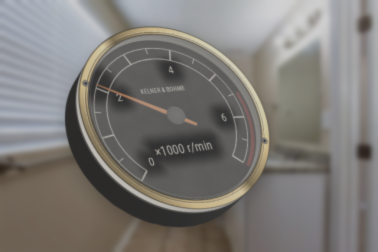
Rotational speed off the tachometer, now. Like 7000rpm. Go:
2000rpm
